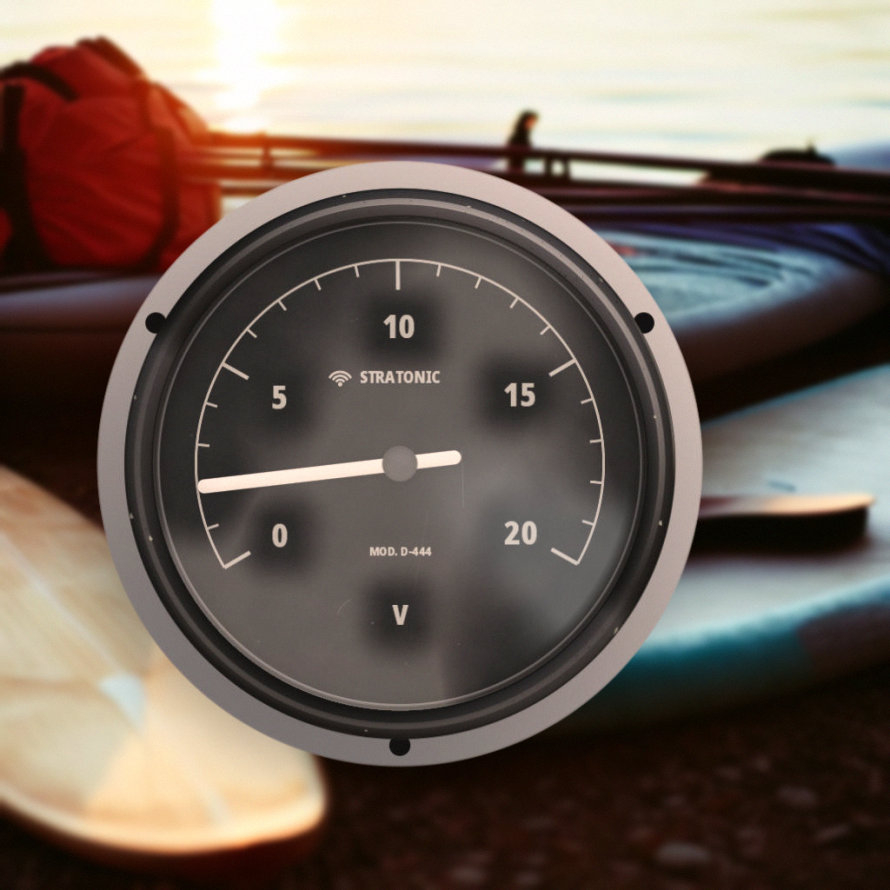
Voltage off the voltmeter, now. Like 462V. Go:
2V
